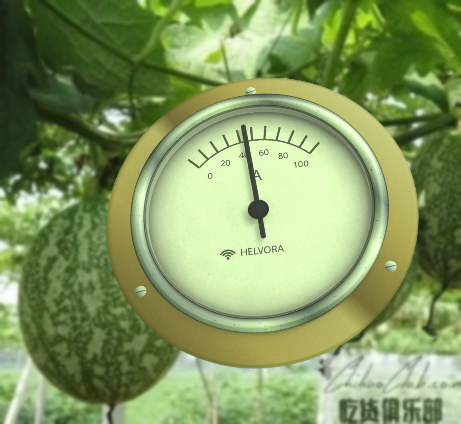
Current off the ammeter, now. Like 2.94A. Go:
45A
